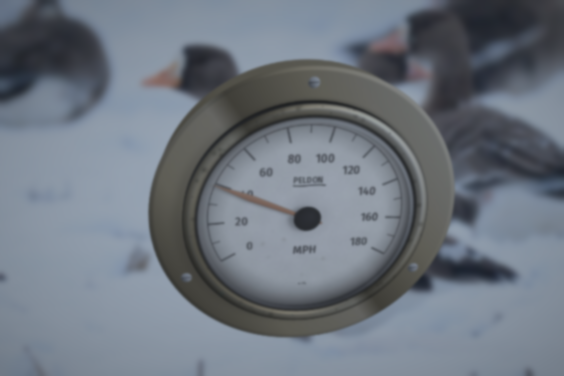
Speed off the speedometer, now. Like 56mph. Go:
40mph
